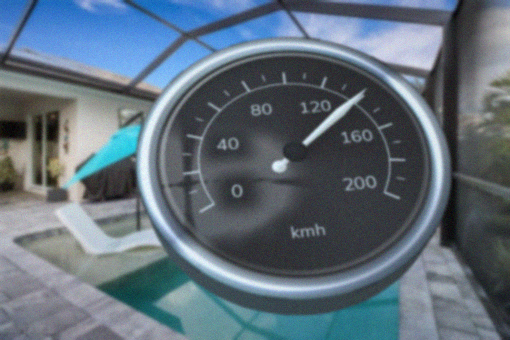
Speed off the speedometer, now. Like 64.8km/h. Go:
140km/h
